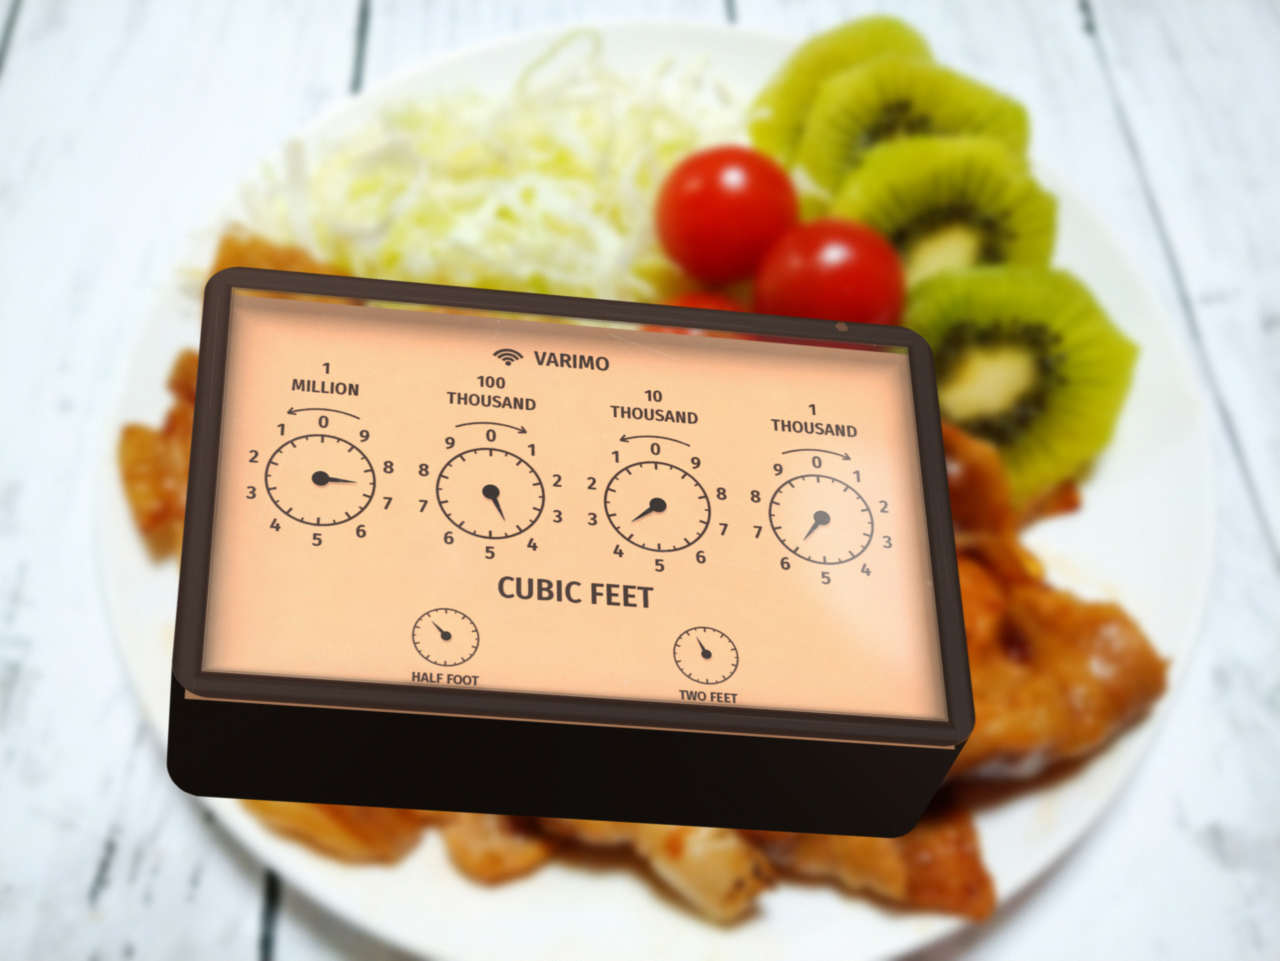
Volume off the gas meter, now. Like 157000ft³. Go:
743600ft³
